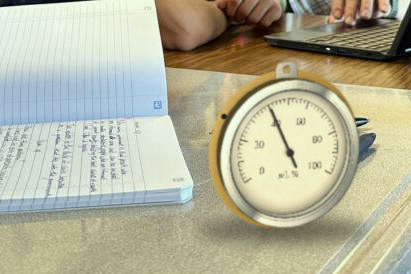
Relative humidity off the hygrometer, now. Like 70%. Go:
40%
